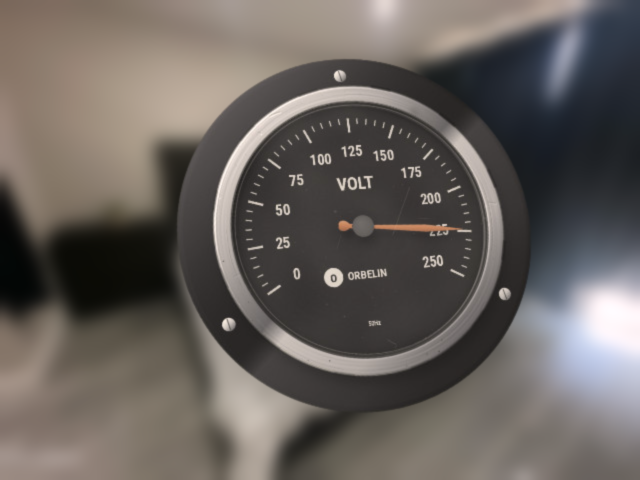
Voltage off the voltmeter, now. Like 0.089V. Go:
225V
